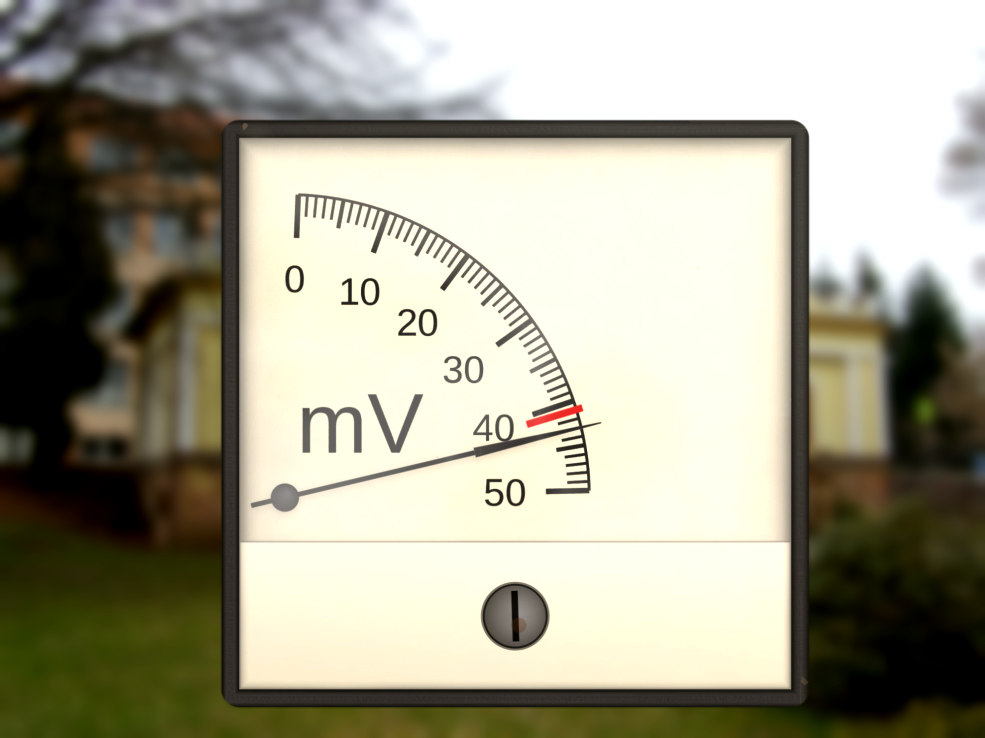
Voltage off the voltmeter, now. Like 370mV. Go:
43mV
